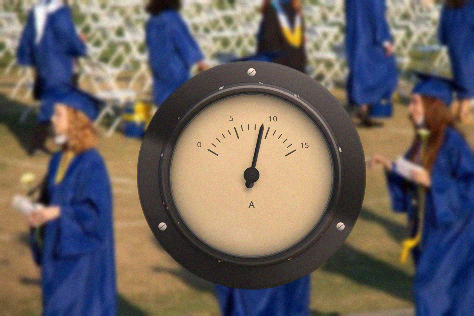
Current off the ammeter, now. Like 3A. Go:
9A
